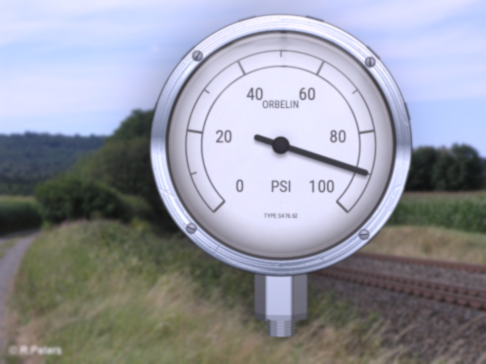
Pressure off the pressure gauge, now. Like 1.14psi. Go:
90psi
